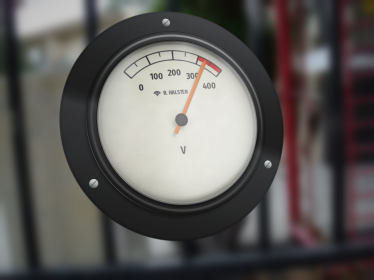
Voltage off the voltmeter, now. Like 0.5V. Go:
325V
